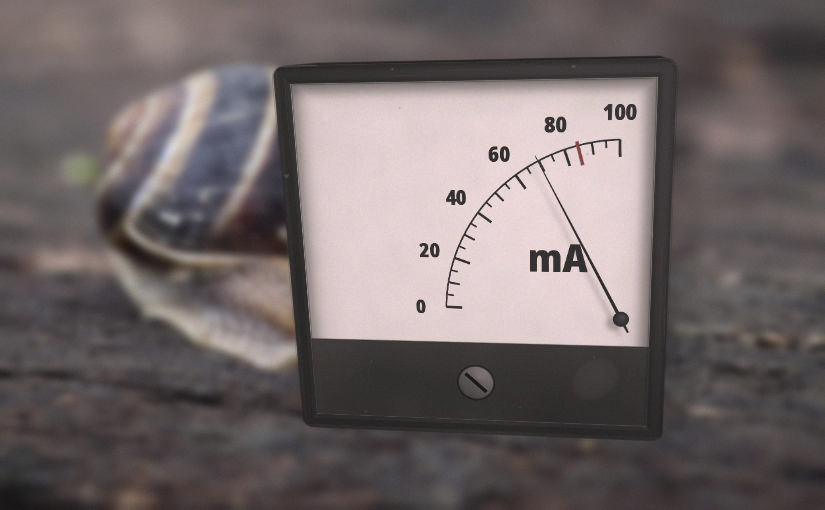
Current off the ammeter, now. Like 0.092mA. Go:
70mA
